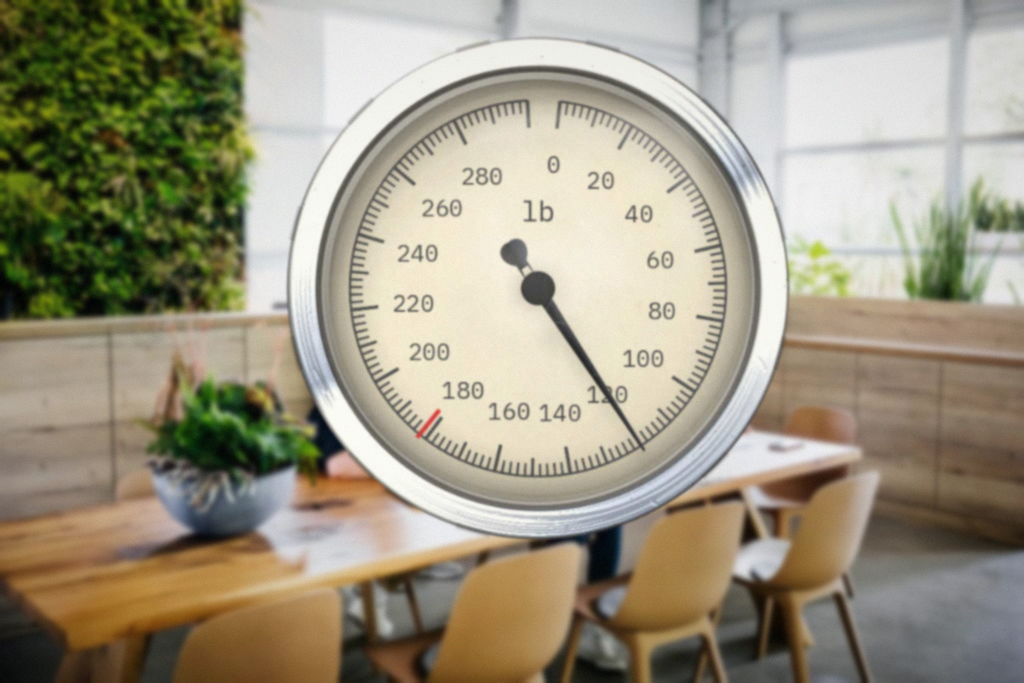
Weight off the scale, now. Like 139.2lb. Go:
120lb
